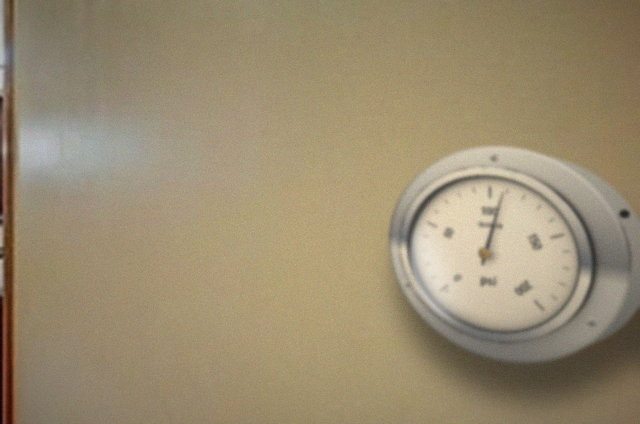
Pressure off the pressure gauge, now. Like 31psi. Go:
110psi
